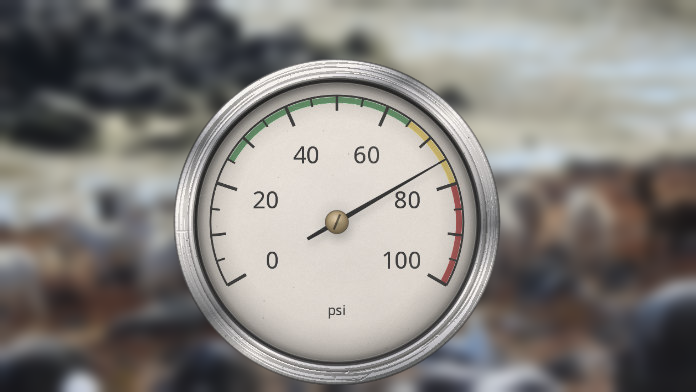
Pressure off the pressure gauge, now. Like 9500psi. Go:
75psi
